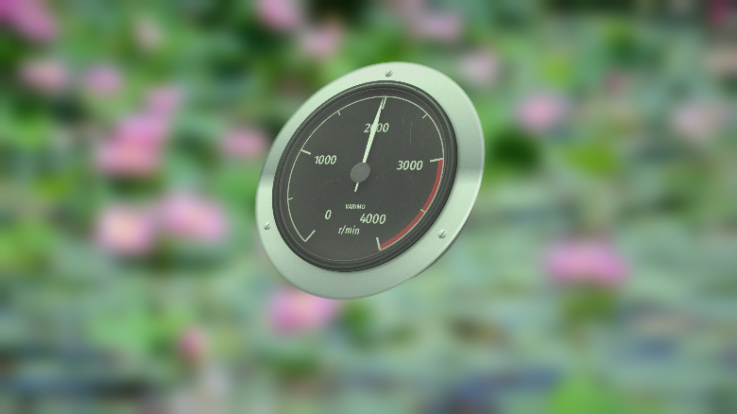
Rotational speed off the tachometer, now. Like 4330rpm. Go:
2000rpm
